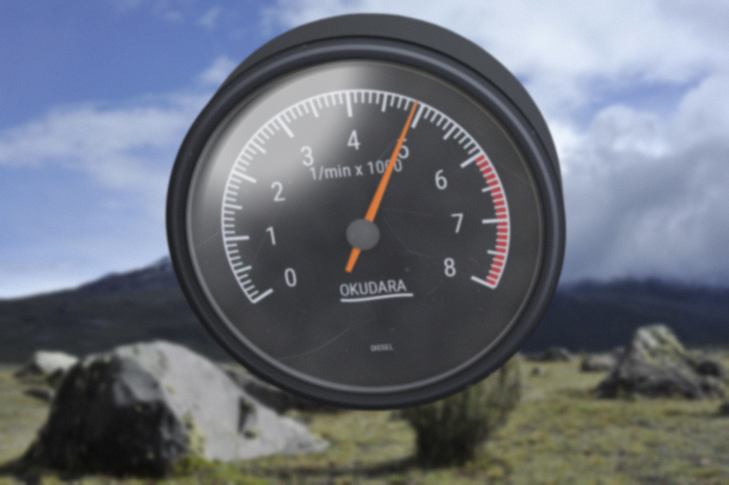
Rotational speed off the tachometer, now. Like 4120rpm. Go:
4900rpm
